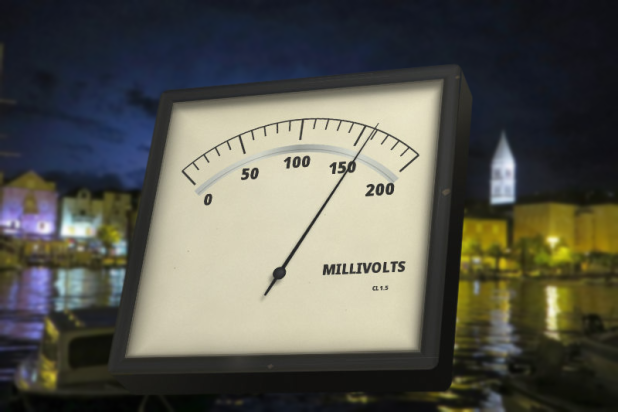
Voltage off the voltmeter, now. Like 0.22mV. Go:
160mV
